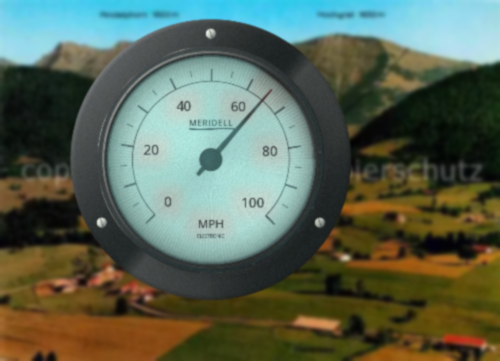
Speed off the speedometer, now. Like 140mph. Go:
65mph
